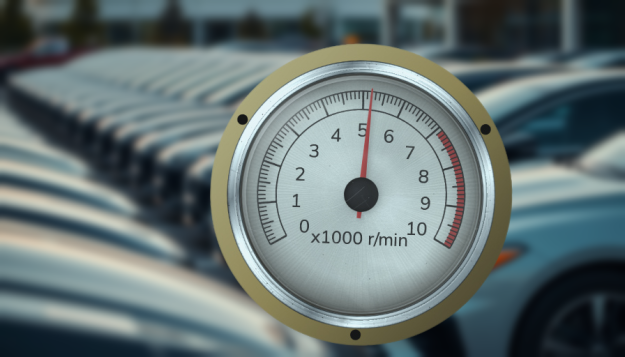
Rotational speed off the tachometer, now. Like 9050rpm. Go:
5200rpm
